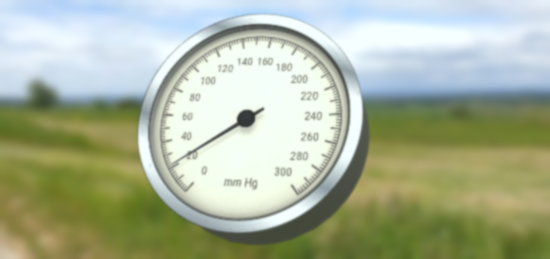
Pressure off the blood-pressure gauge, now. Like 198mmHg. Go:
20mmHg
